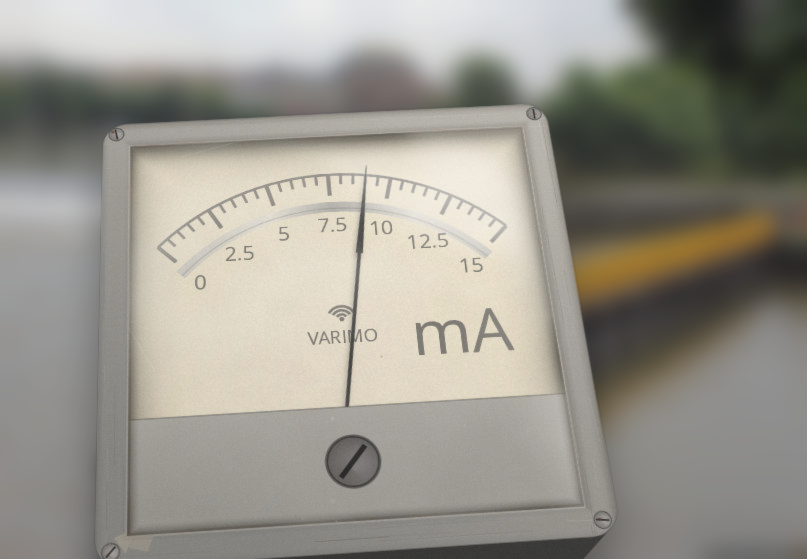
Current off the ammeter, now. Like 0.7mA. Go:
9mA
